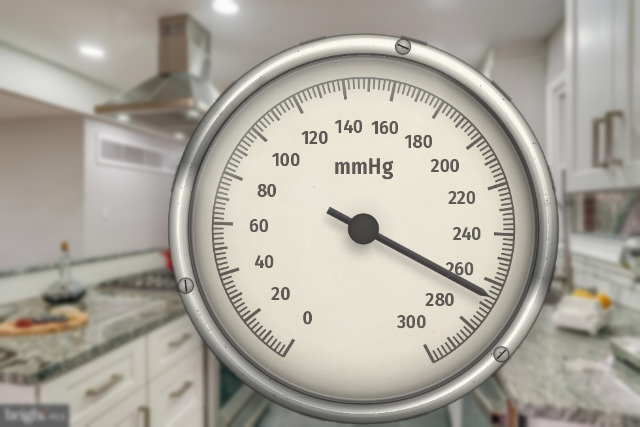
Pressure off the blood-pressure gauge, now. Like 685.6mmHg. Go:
266mmHg
